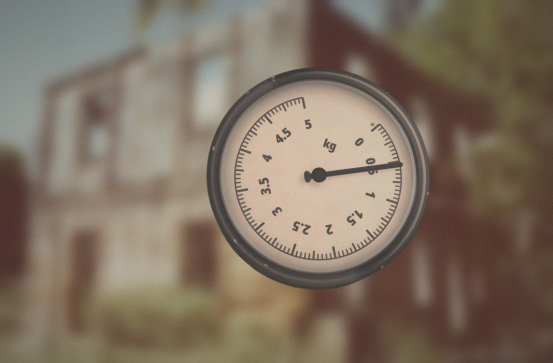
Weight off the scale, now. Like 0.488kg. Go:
0.55kg
